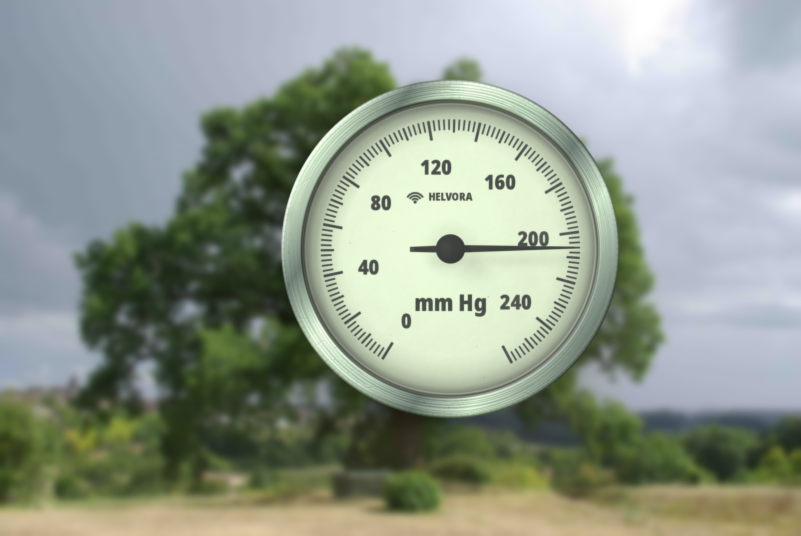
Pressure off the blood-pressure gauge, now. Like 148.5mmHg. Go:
206mmHg
